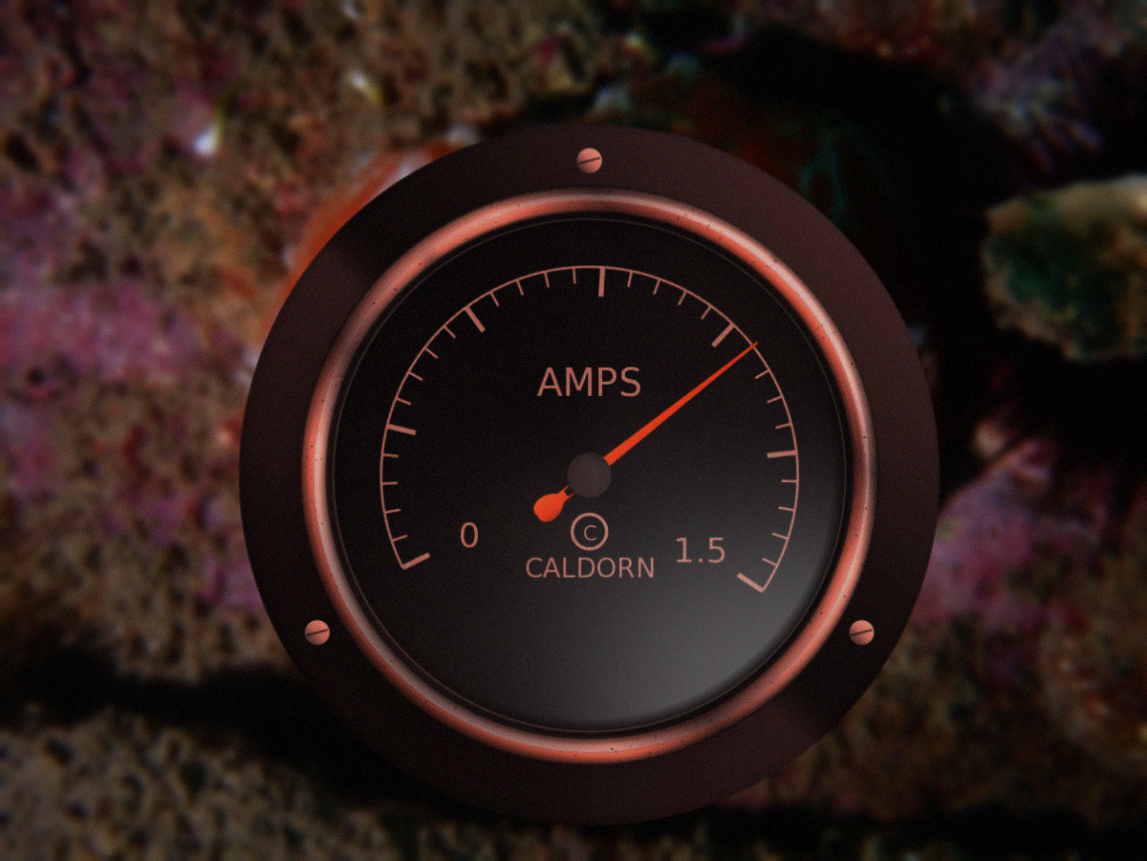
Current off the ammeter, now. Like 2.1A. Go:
1.05A
